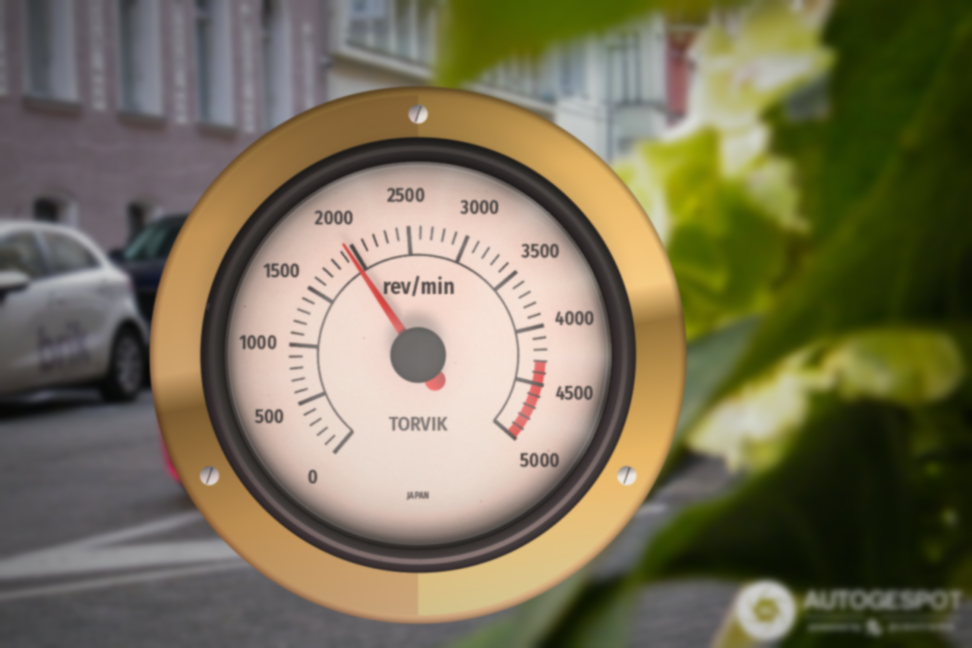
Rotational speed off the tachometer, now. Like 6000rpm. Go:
1950rpm
